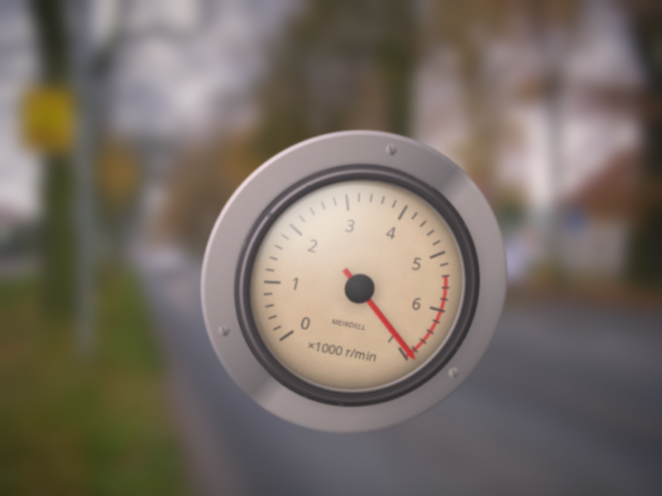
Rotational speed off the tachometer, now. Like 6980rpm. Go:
6900rpm
